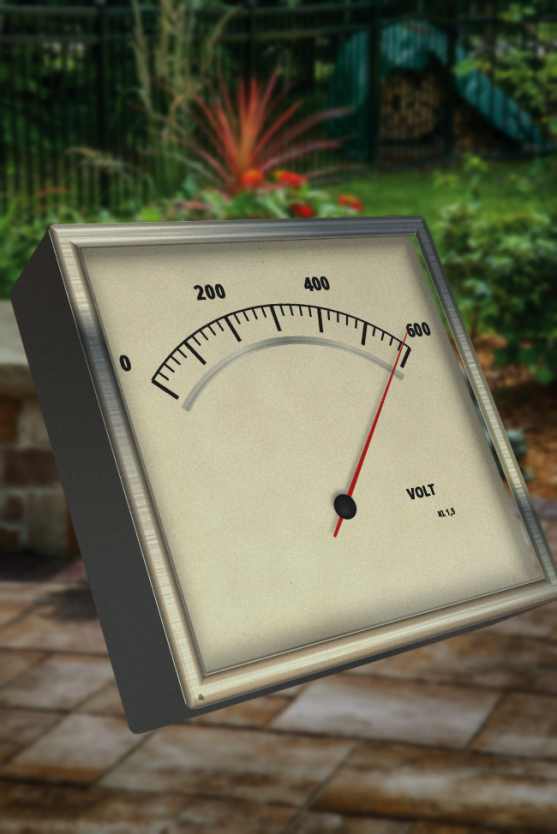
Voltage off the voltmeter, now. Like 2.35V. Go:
580V
